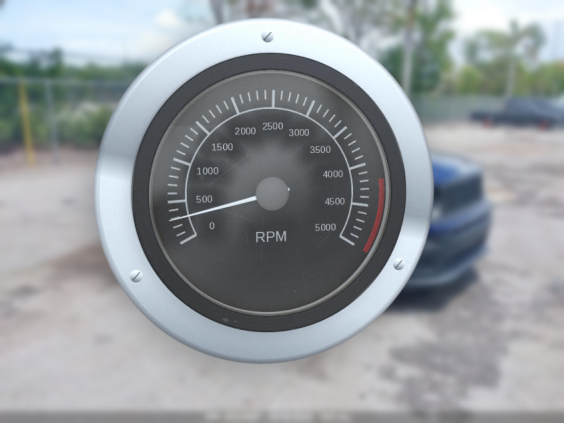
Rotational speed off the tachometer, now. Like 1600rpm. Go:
300rpm
